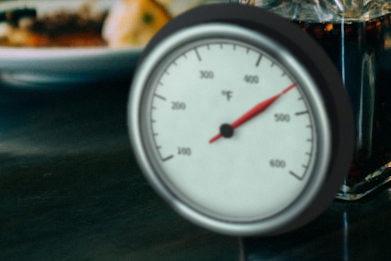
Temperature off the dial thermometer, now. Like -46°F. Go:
460°F
